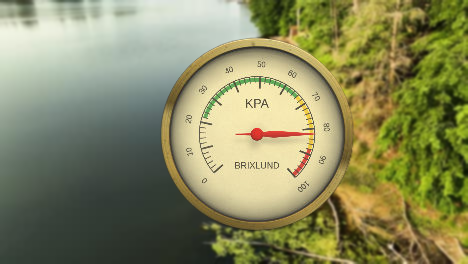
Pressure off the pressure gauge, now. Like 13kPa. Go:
82kPa
